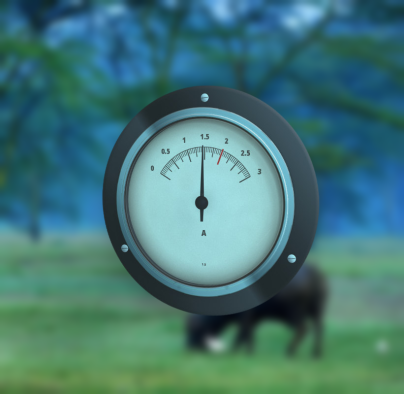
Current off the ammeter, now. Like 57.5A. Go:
1.5A
